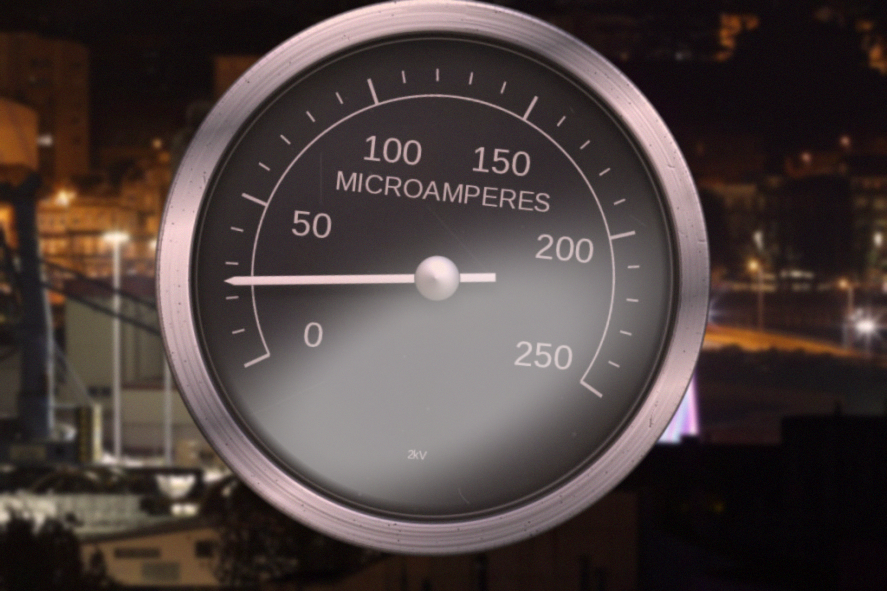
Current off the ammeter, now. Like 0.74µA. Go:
25µA
